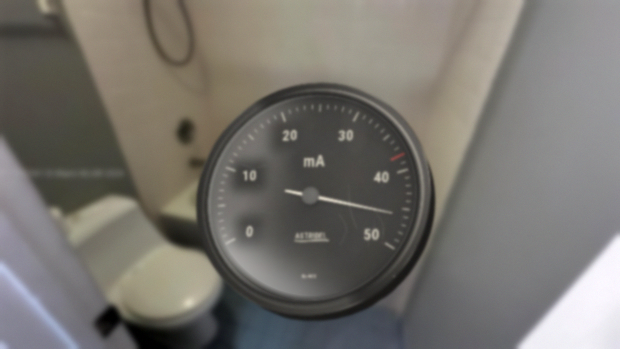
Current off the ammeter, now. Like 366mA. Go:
46mA
